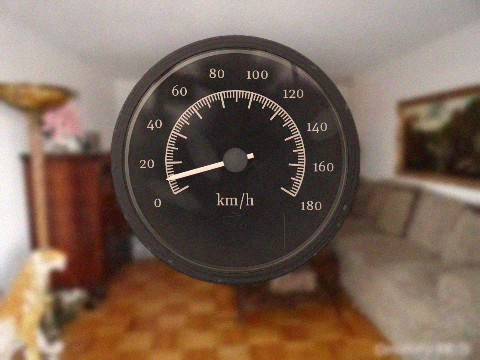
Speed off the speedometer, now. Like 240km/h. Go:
10km/h
